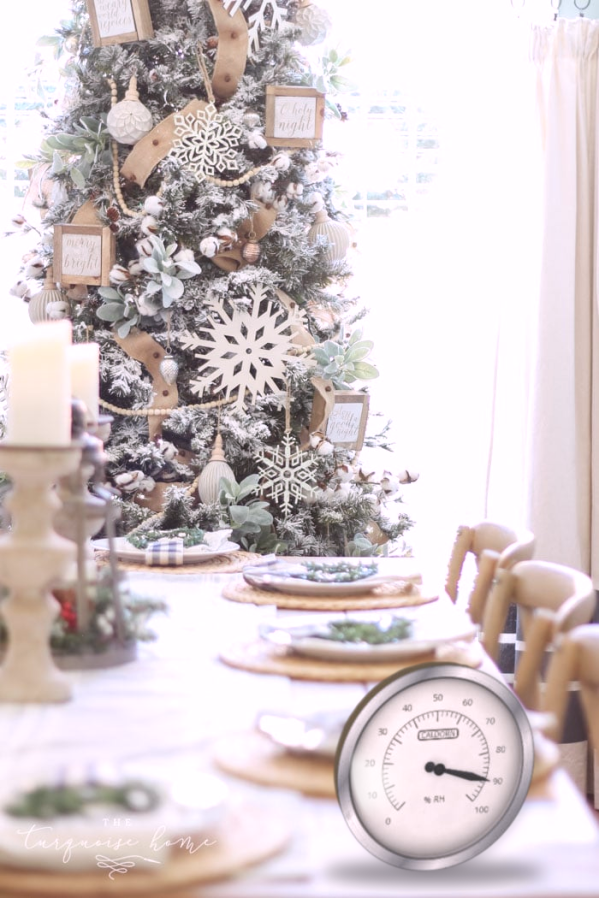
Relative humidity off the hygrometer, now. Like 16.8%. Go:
90%
